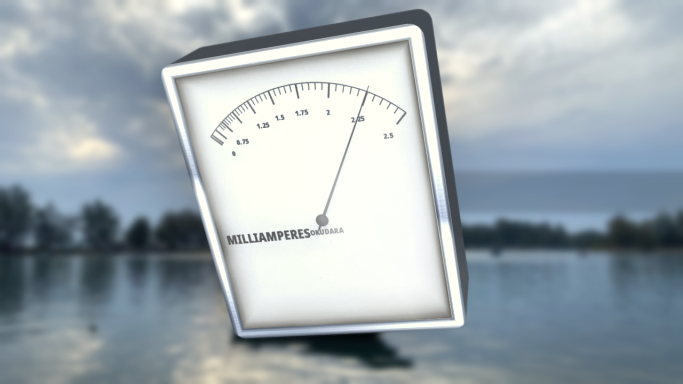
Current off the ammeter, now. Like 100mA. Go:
2.25mA
